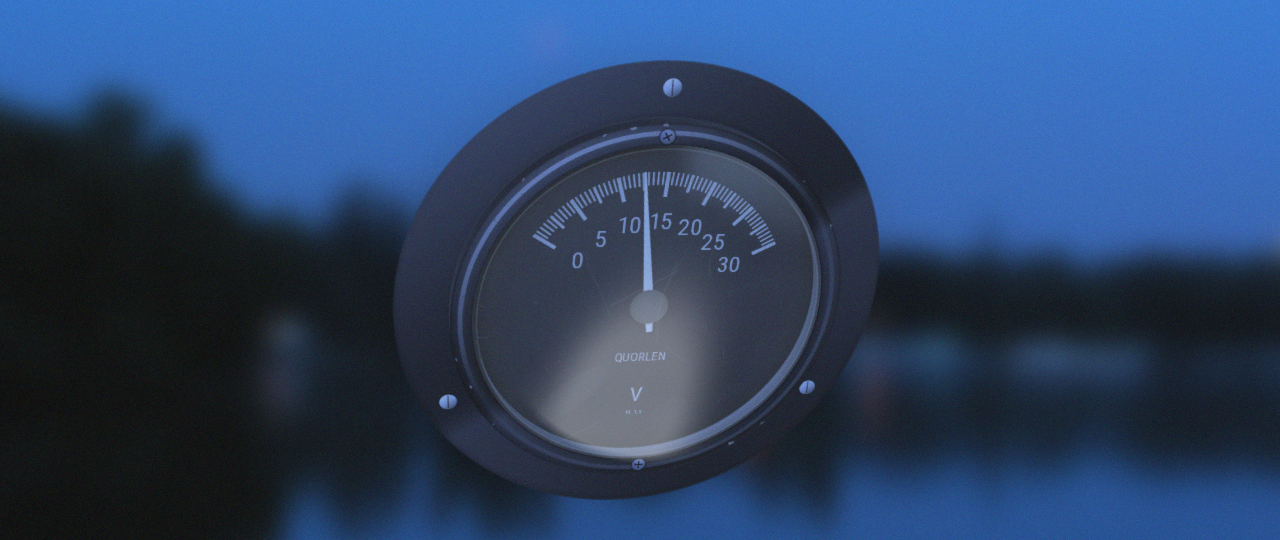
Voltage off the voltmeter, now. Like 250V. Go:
12.5V
